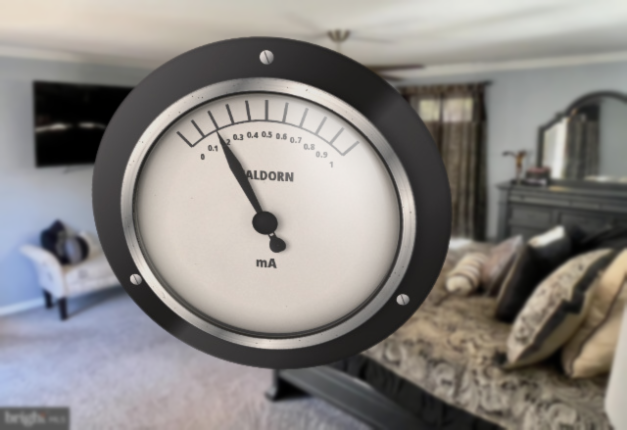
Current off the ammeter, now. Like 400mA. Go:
0.2mA
